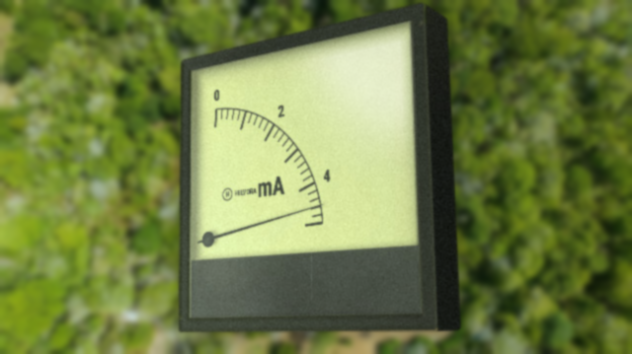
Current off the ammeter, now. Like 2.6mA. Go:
4.6mA
